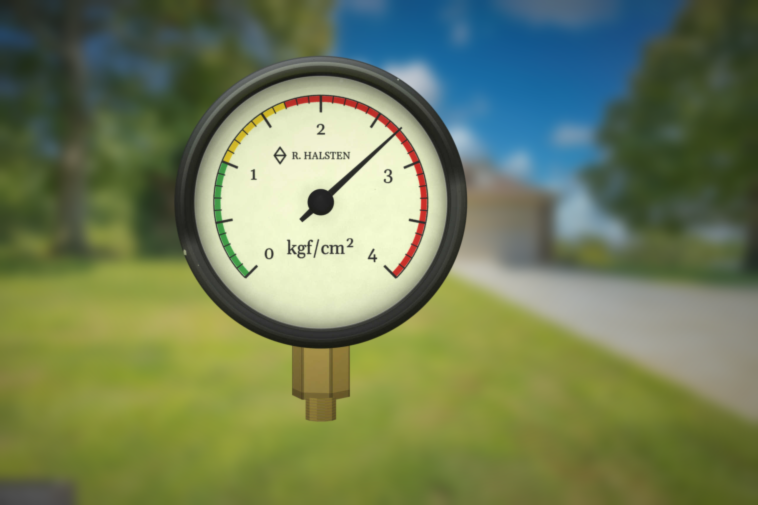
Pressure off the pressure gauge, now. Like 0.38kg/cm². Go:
2.7kg/cm²
